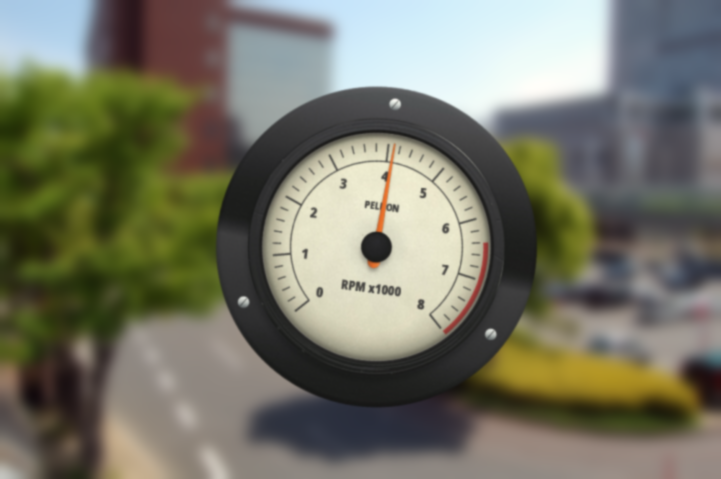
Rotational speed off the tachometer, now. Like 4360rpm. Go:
4100rpm
